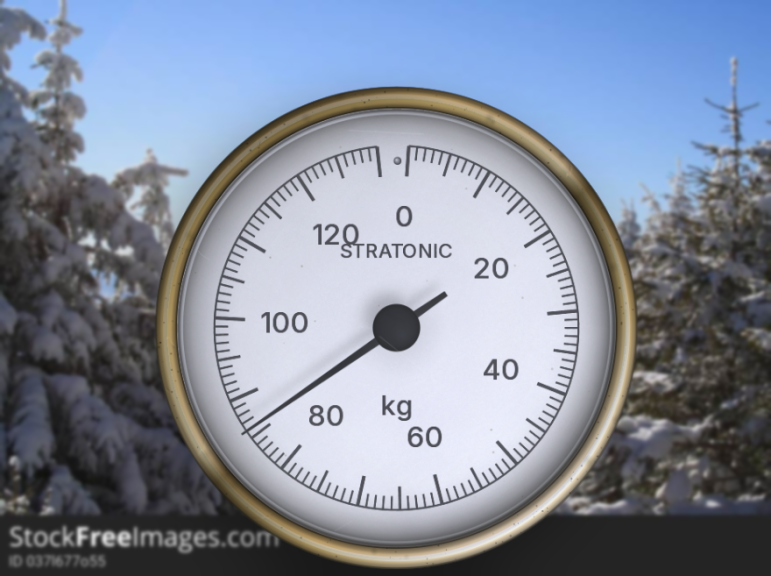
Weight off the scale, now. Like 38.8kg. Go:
86kg
